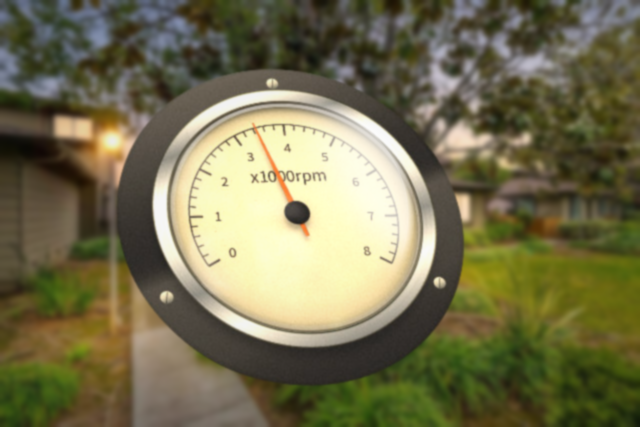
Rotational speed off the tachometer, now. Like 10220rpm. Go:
3400rpm
